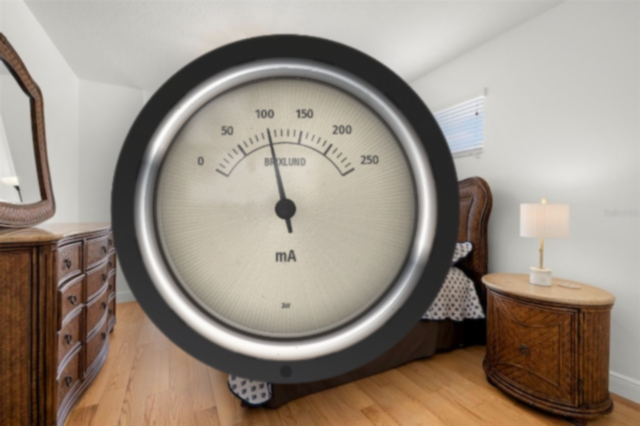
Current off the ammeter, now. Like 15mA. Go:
100mA
